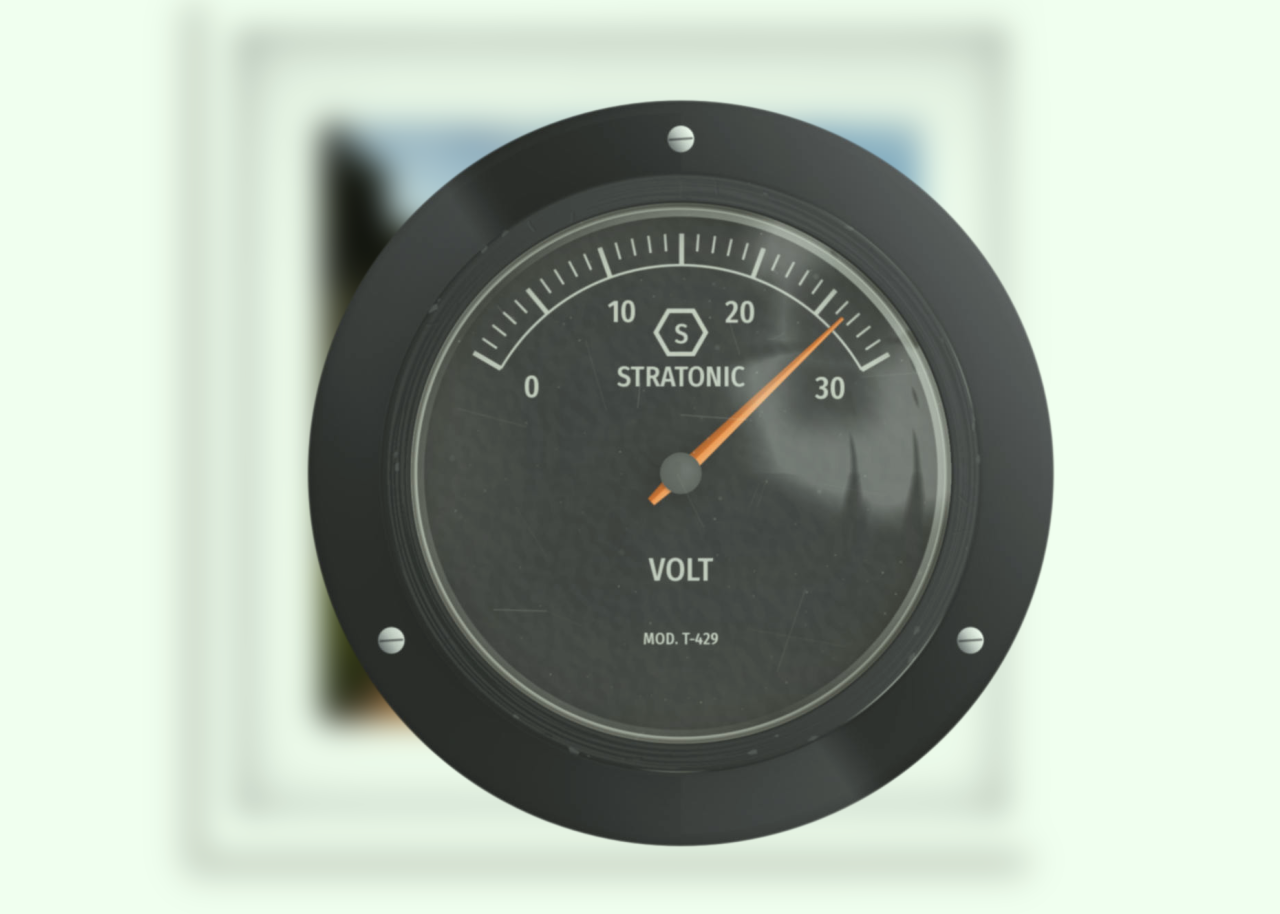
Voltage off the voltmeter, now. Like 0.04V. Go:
26.5V
